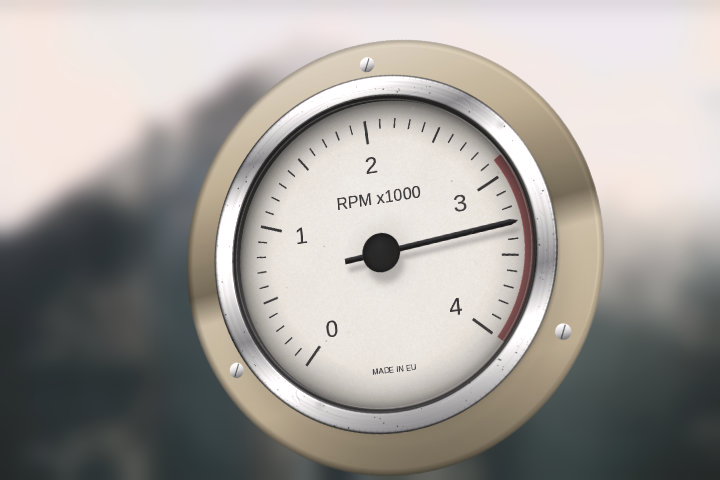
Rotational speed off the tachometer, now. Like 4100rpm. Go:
3300rpm
